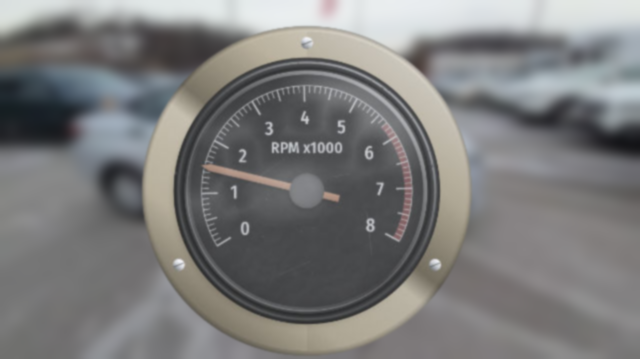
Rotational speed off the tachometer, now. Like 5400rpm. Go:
1500rpm
